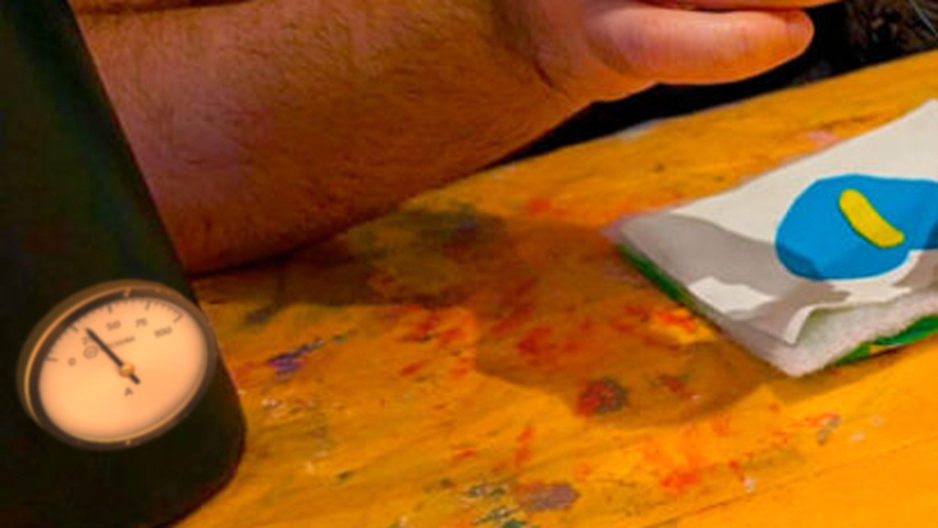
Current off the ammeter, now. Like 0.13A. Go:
30A
